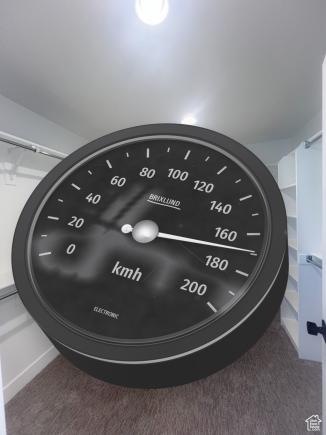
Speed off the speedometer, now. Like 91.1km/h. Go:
170km/h
